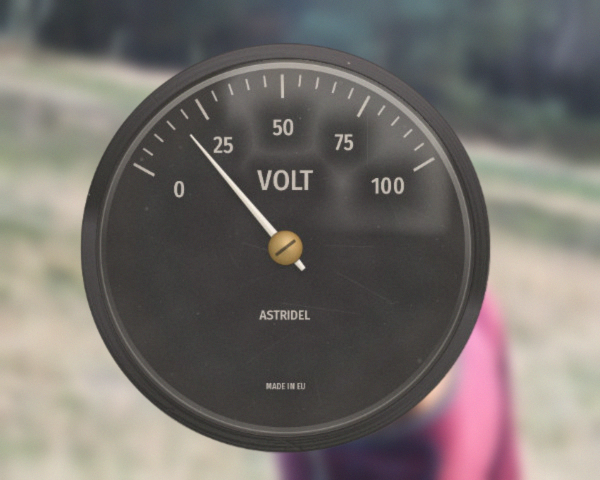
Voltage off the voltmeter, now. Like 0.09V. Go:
17.5V
